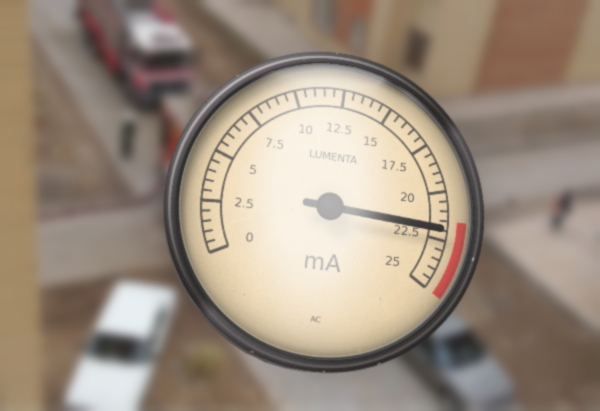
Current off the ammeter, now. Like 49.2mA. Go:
22mA
